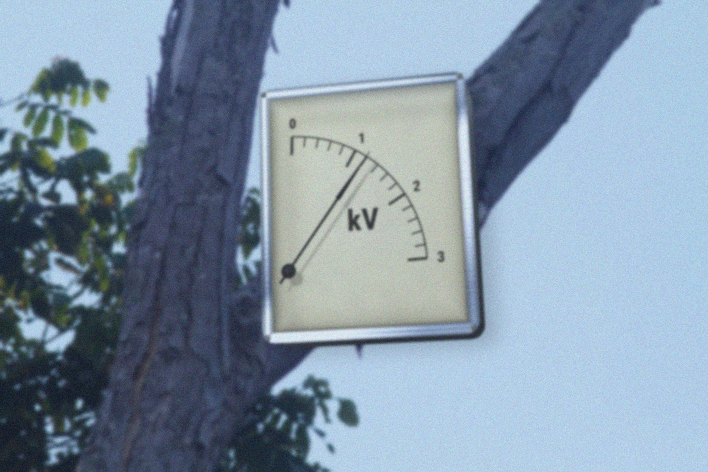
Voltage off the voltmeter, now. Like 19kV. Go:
1.2kV
